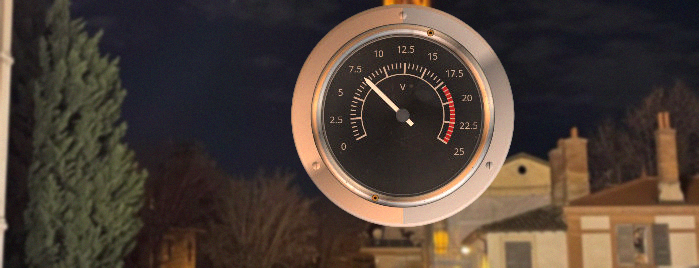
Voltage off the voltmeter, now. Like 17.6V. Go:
7.5V
